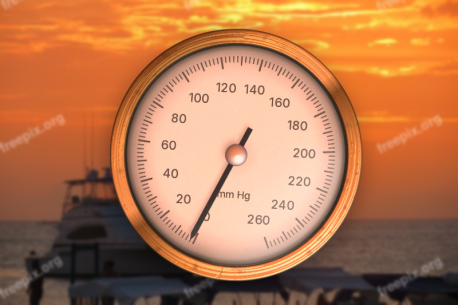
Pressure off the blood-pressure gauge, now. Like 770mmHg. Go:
2mmHg
